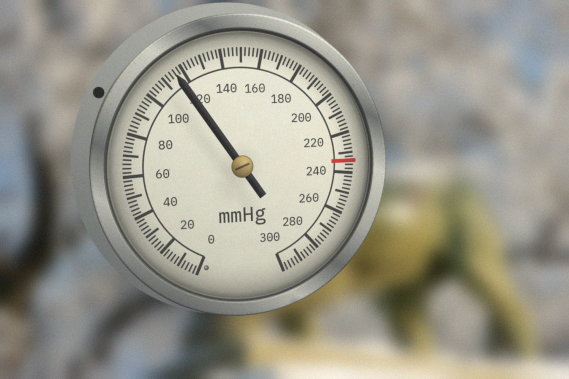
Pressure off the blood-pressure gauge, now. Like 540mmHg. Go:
116mmHg
